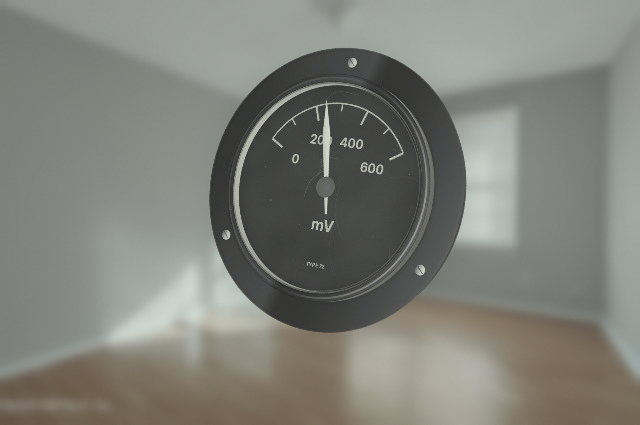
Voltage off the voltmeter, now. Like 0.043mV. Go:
250mV
